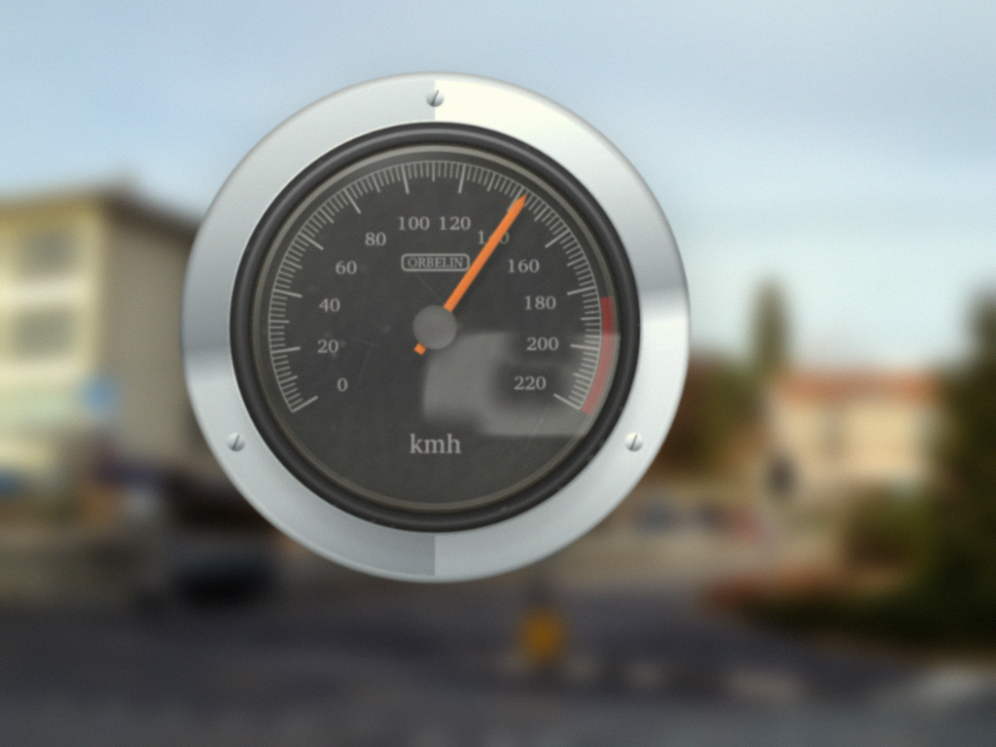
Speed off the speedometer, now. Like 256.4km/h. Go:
142km/h
